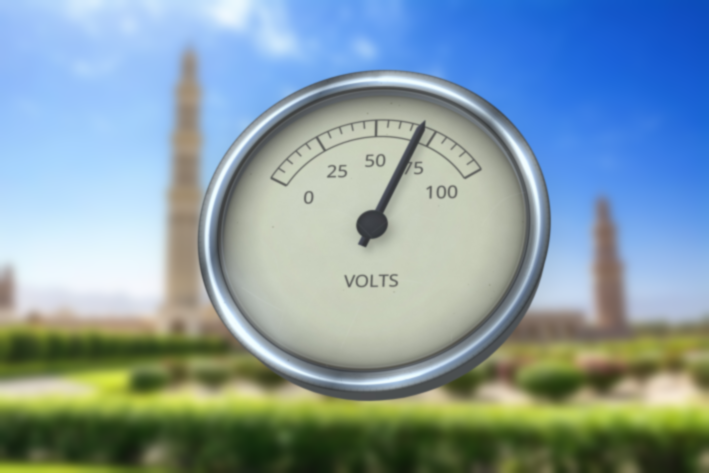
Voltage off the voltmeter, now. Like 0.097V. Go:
70V
